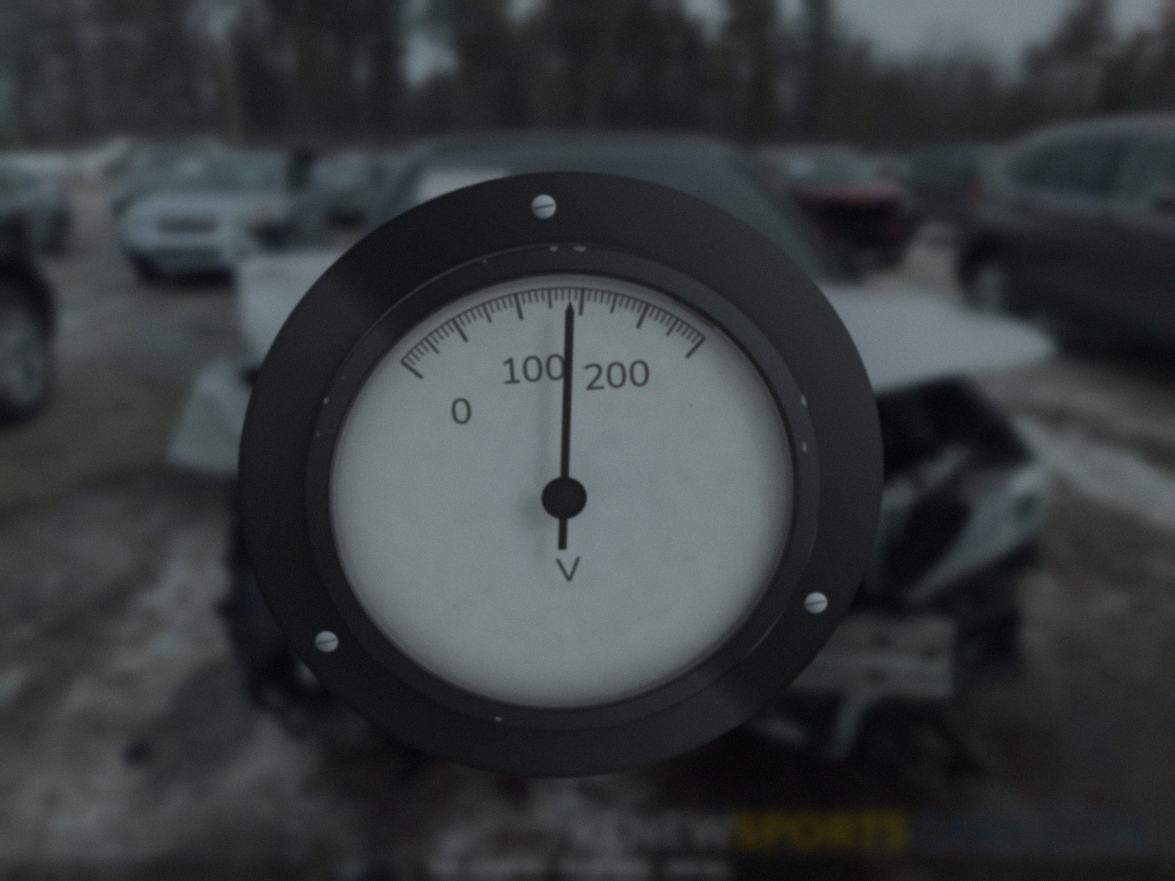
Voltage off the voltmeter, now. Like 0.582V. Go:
140V
